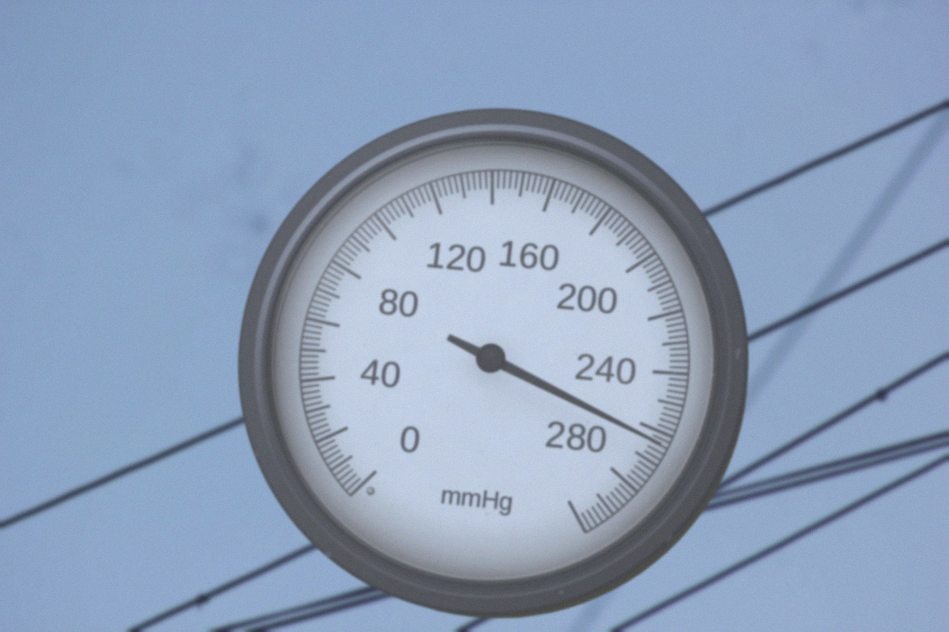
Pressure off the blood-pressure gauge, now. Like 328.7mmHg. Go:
264mmHg
